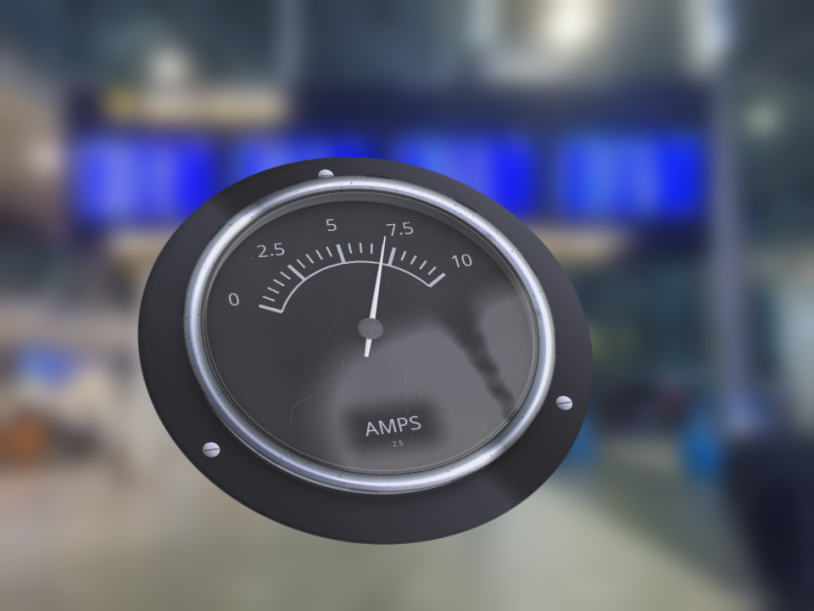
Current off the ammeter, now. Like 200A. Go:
7A
